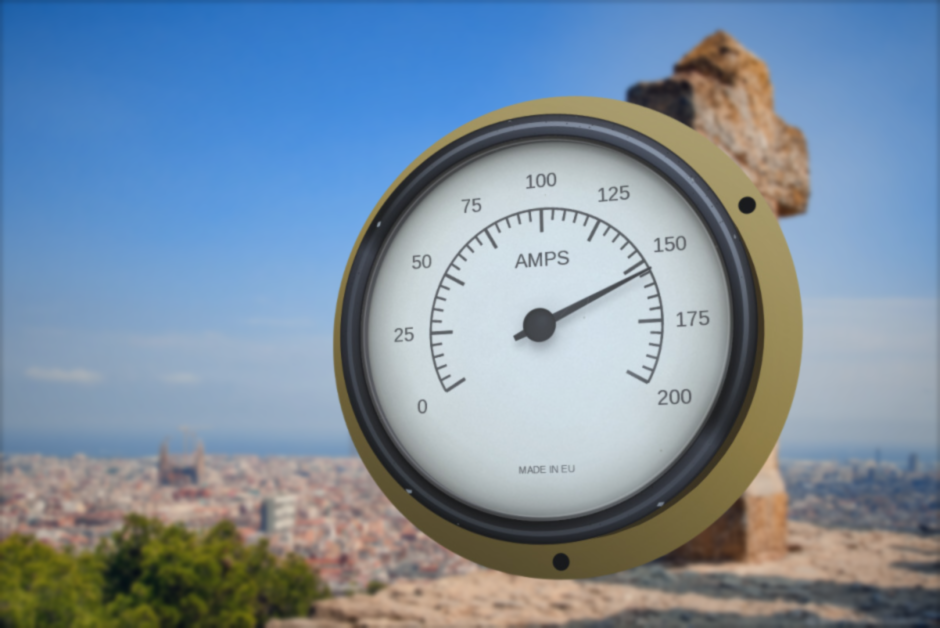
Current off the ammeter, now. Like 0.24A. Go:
155A
